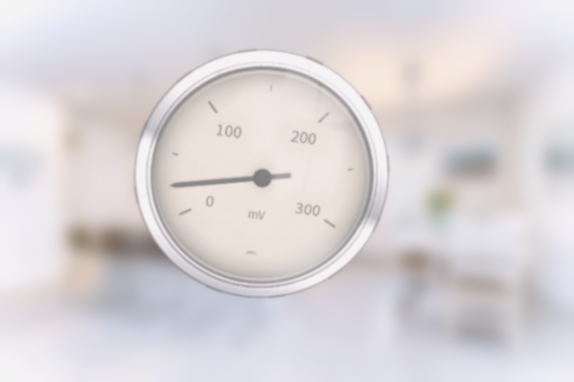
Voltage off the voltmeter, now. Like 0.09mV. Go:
25mV
